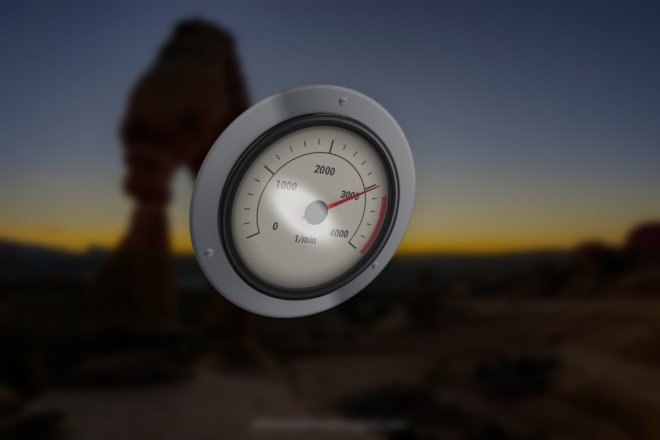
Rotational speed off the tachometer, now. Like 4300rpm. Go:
3000rpm
